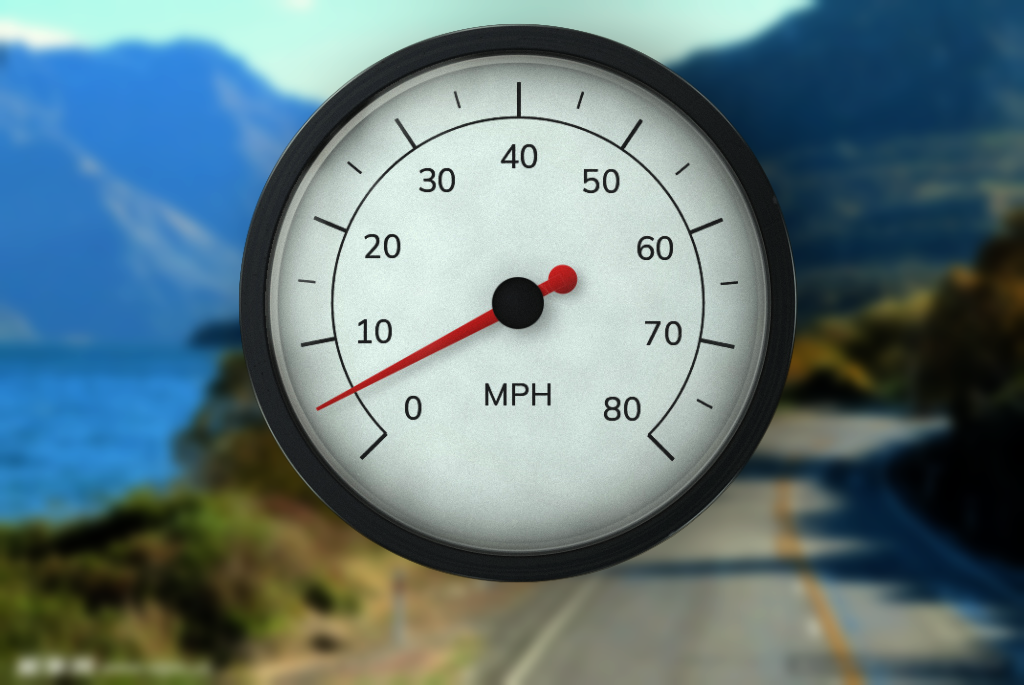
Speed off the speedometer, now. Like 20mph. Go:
5mph
